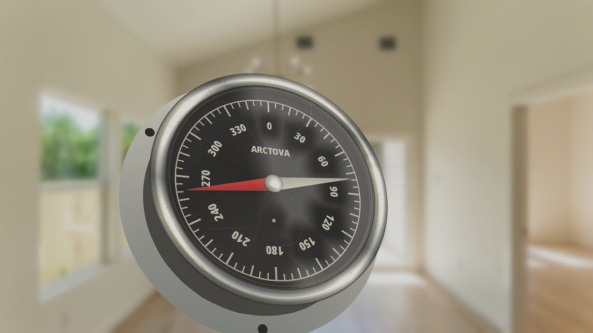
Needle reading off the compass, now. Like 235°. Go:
260°
